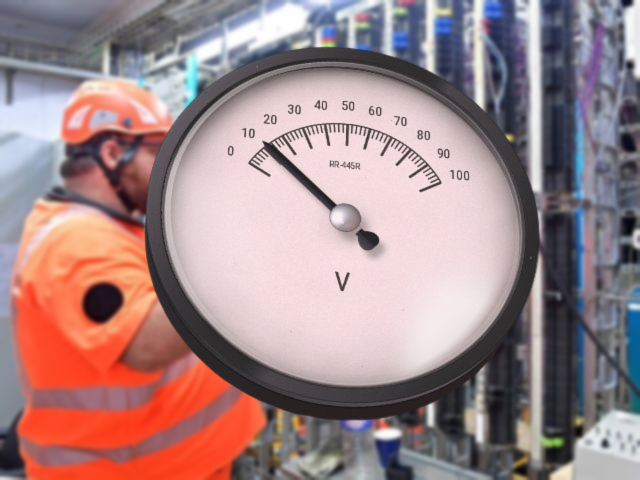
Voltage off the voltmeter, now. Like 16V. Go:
10V
